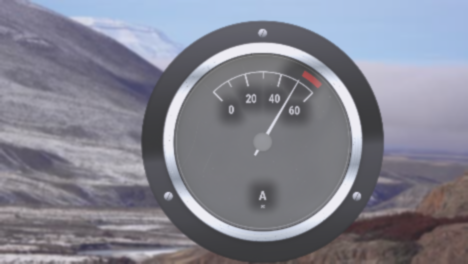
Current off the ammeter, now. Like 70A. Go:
50A
